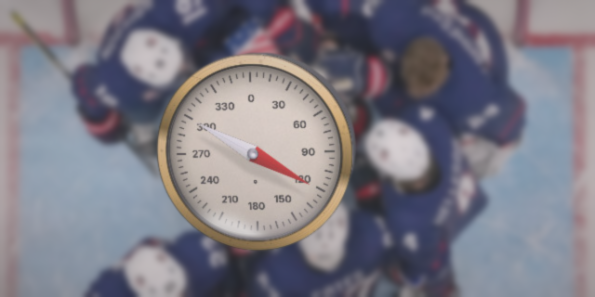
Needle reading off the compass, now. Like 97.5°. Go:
120°
